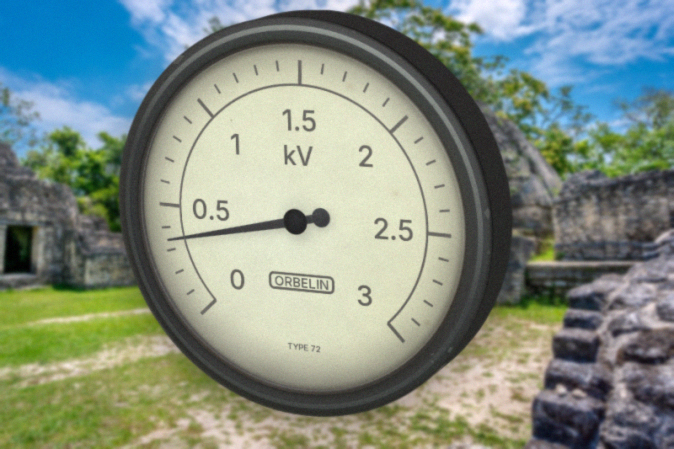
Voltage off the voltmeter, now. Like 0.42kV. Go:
0.35kV
